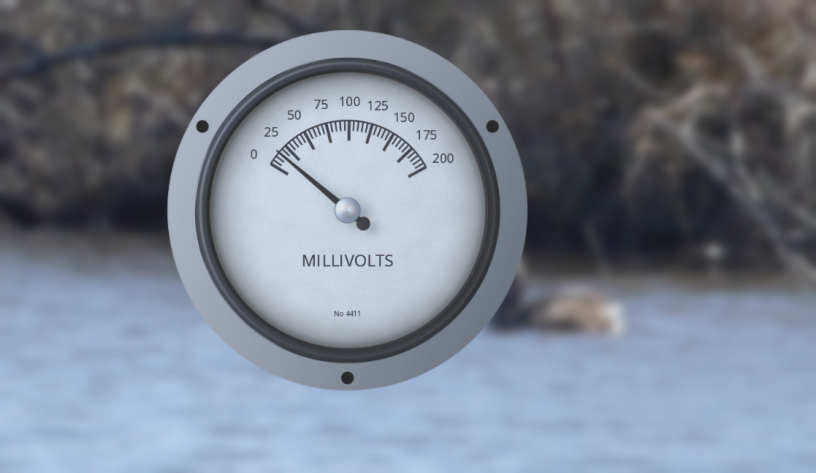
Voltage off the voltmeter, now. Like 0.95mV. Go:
15mV
